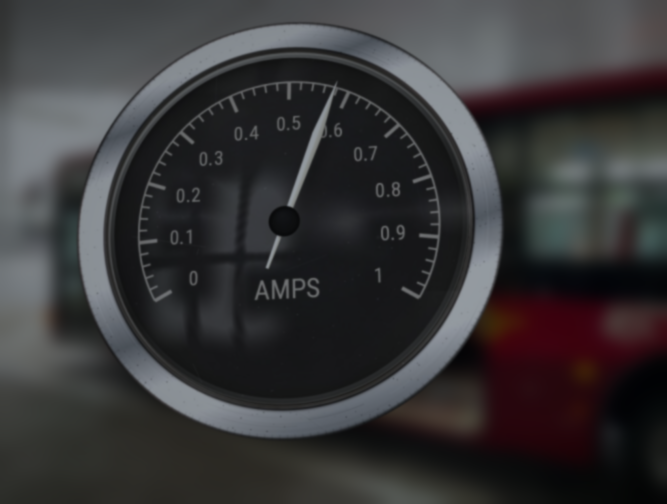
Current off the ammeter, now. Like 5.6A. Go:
0.58A
